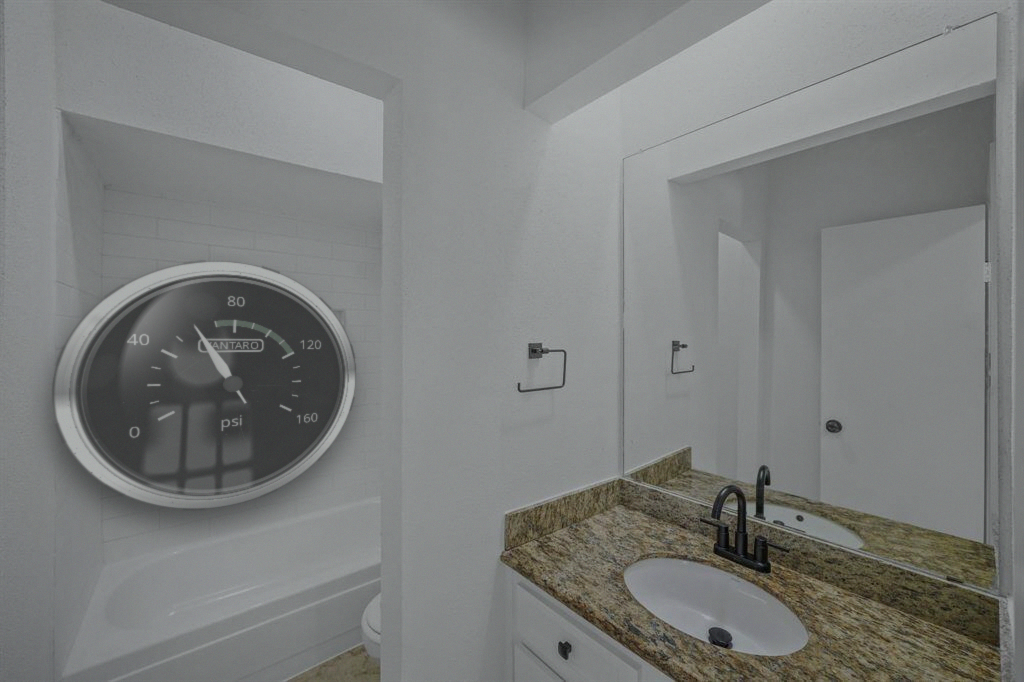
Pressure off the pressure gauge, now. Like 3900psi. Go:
60psi
